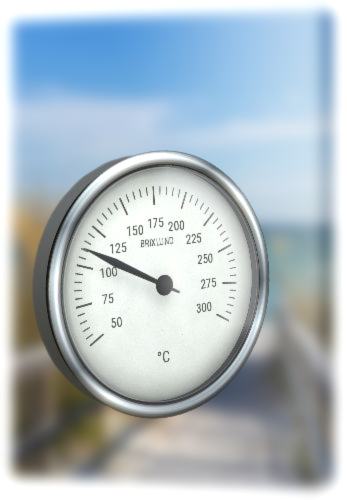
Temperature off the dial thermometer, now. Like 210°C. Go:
110°C
